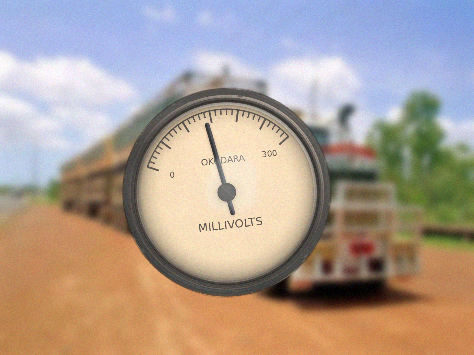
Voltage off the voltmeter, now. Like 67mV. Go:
140mV
